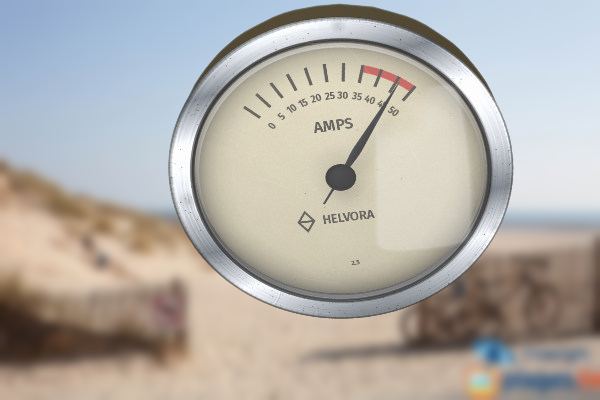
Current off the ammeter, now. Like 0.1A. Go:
45A
